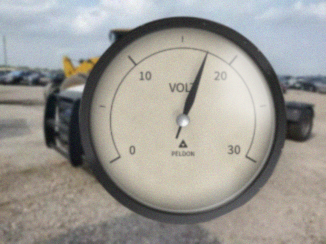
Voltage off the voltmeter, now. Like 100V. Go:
17.5V
